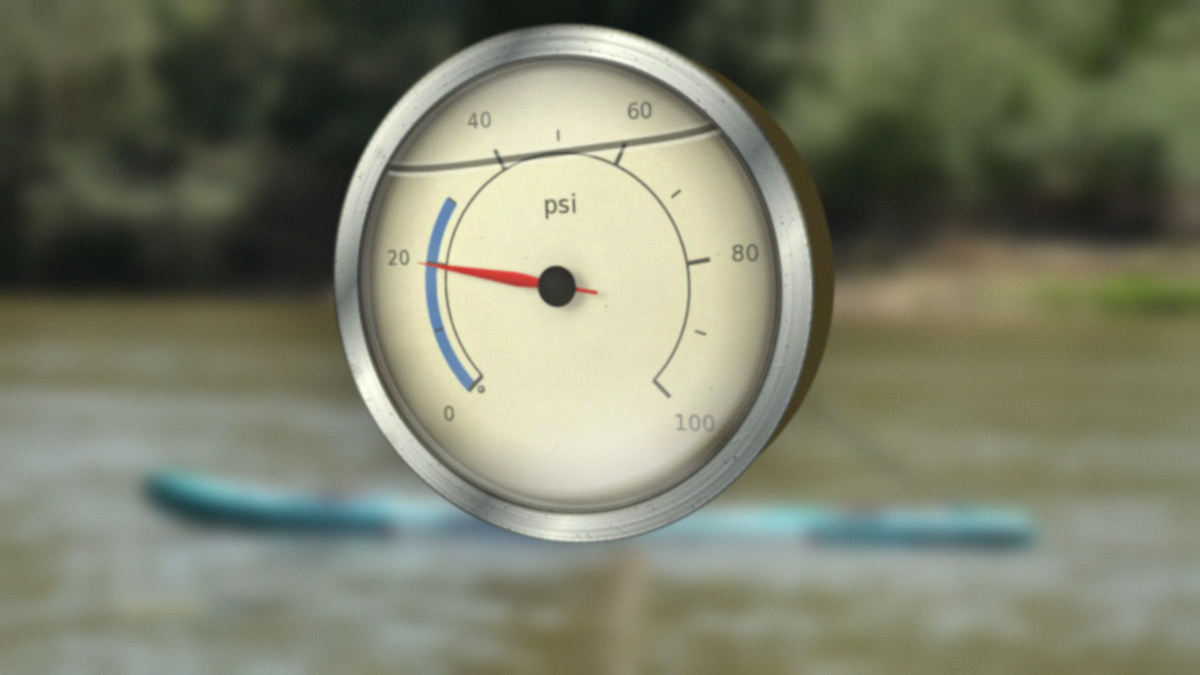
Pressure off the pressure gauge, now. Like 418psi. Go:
20psi
